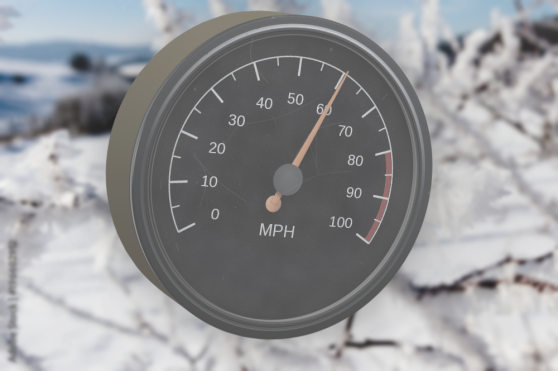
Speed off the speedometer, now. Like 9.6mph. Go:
60mph
